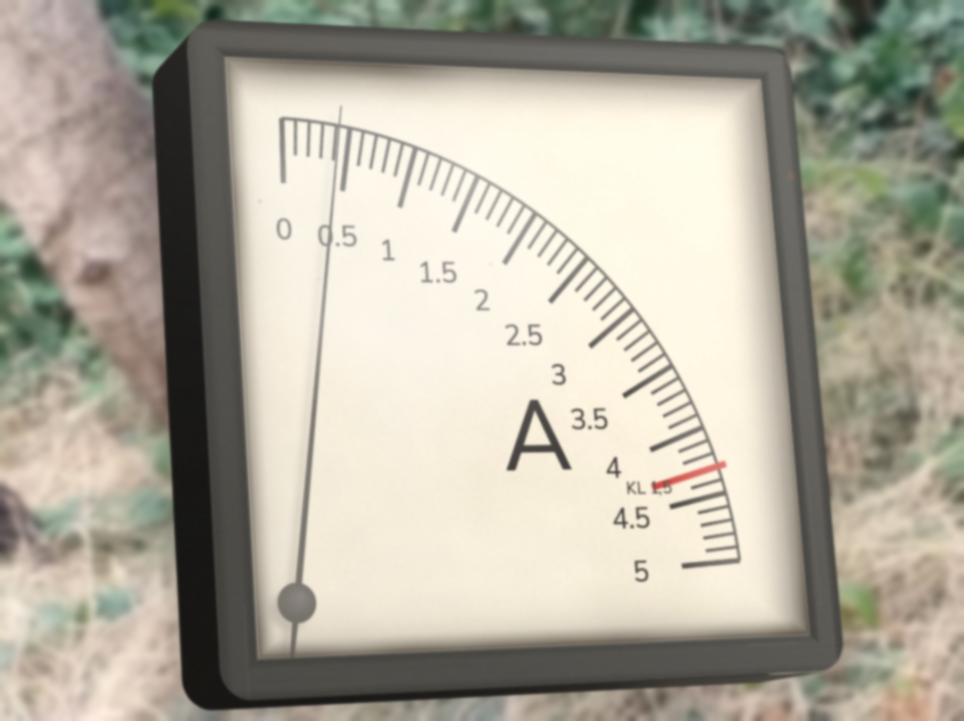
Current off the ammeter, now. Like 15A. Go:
0.4A
